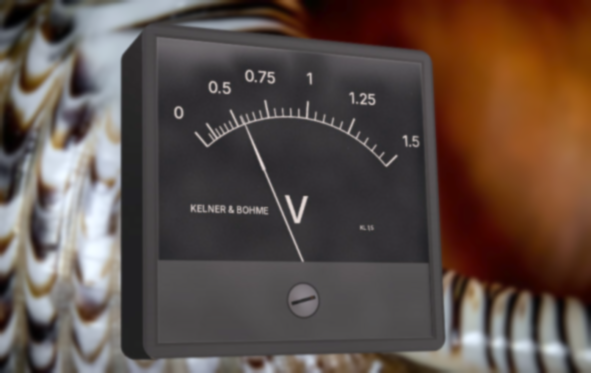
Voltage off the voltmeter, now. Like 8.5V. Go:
0.55V
